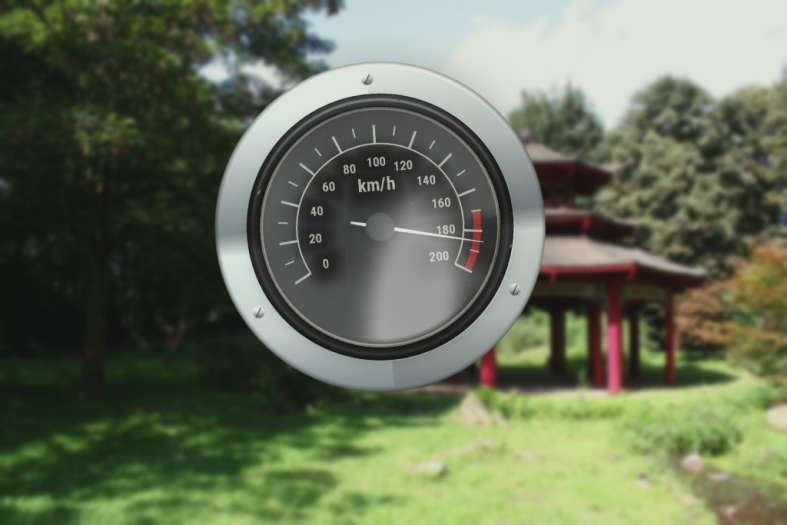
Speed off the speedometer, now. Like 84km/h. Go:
185km/h
